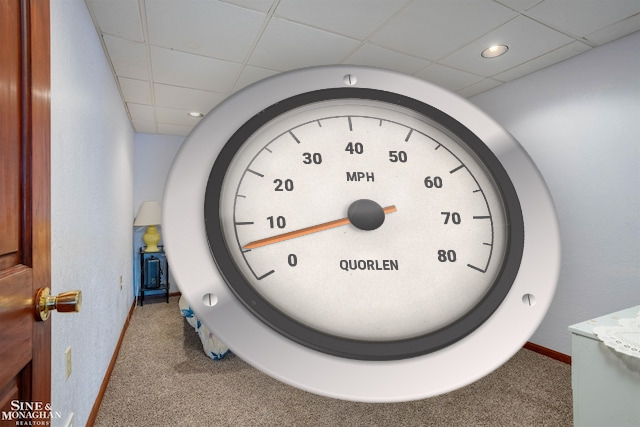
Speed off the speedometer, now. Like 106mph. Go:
5mph
